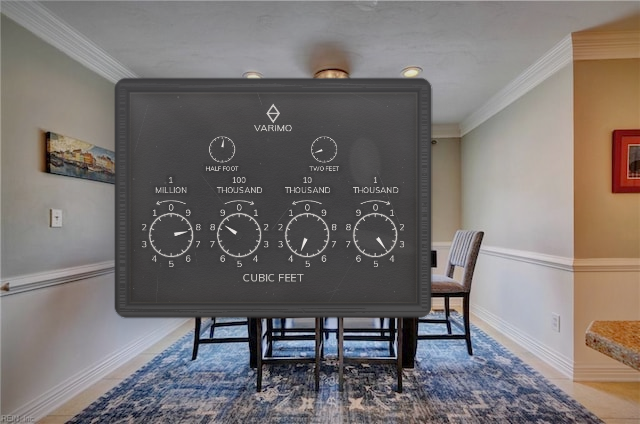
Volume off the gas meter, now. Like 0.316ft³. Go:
784400ft³
